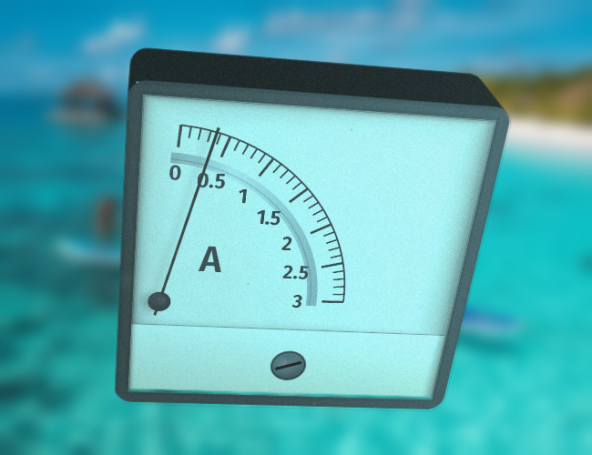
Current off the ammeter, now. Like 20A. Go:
0.35A
